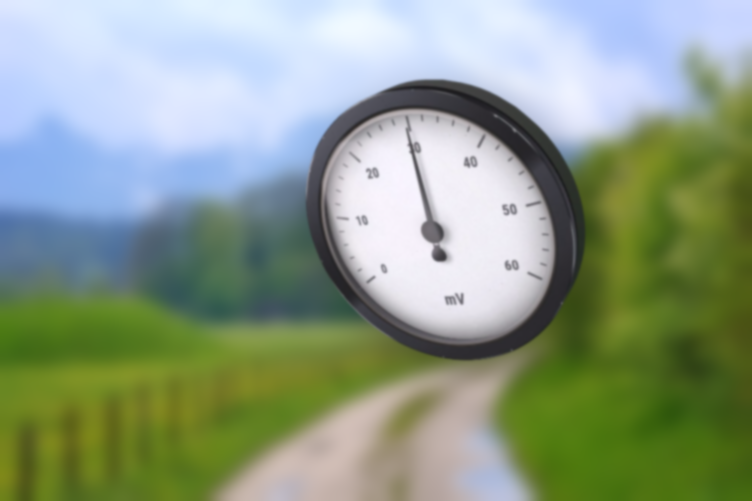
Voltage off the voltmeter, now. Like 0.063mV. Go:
30mV
